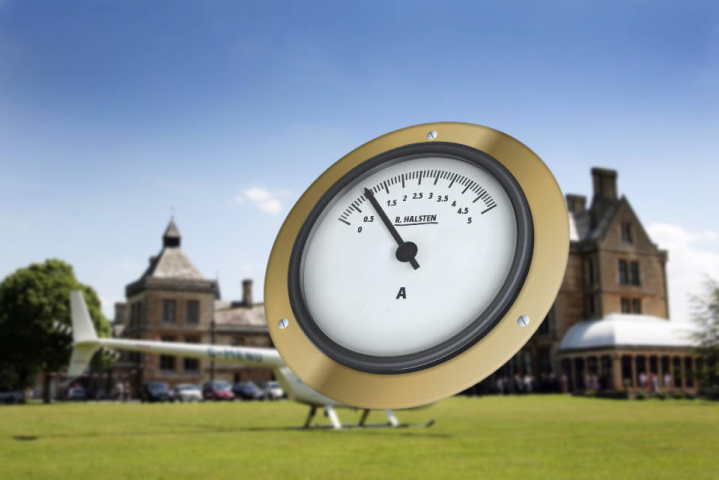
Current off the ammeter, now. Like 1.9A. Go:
1A
